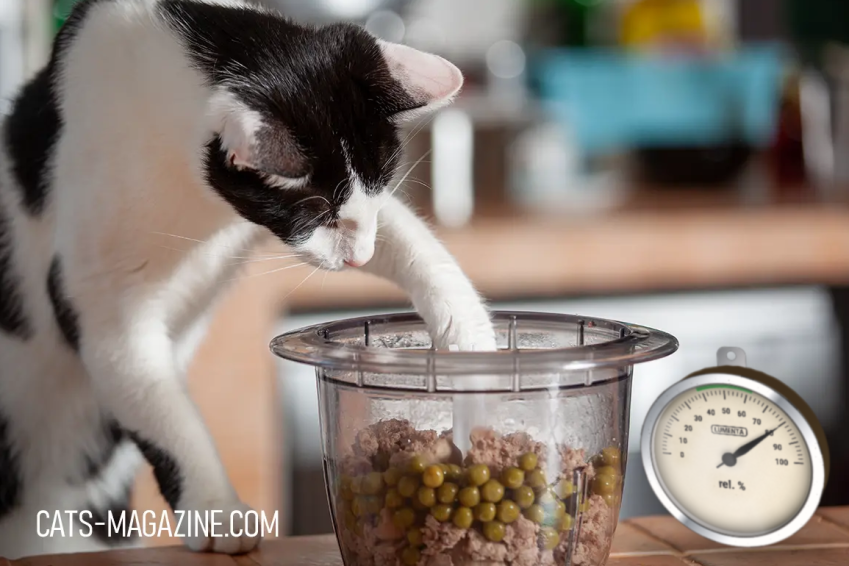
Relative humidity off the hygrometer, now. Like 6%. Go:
80%
